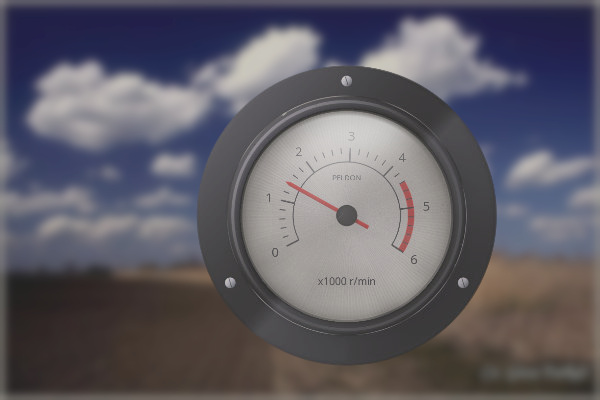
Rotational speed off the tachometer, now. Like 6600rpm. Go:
1400rpm
